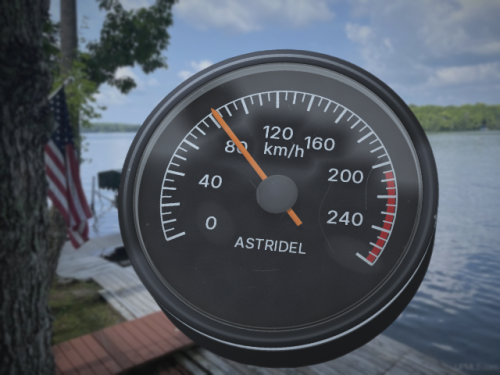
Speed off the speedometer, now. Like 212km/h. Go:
82.5km/h
